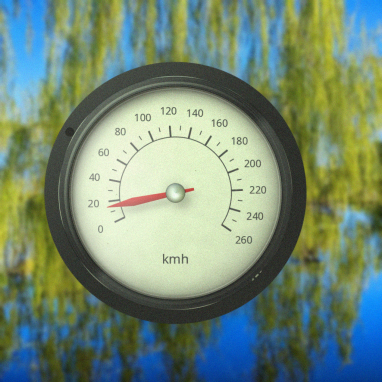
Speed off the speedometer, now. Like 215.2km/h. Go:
15km/h
